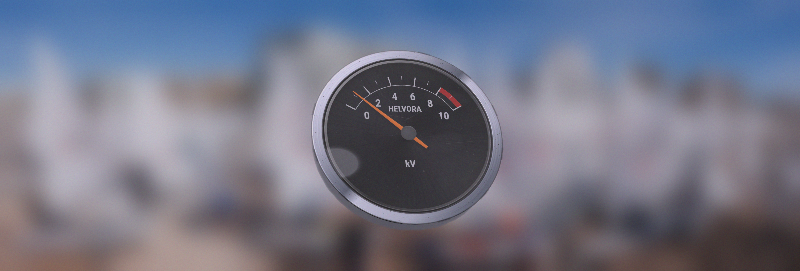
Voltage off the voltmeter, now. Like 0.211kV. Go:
1kV
